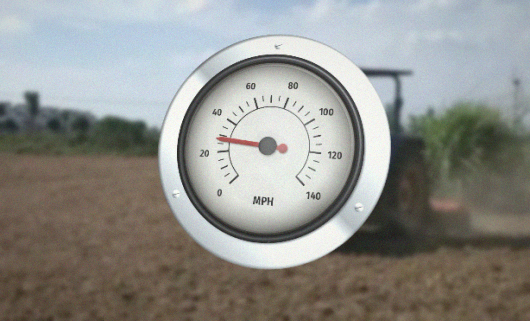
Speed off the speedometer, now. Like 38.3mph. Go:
27.5mph
